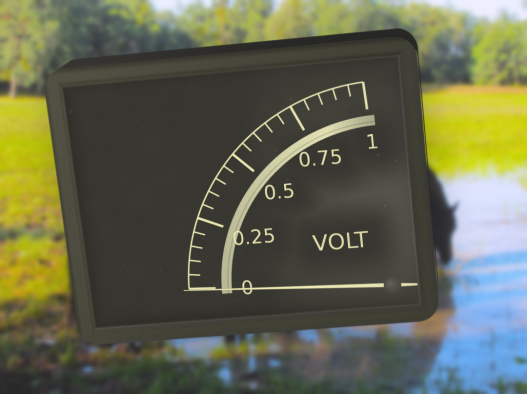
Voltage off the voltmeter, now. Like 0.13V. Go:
0V
